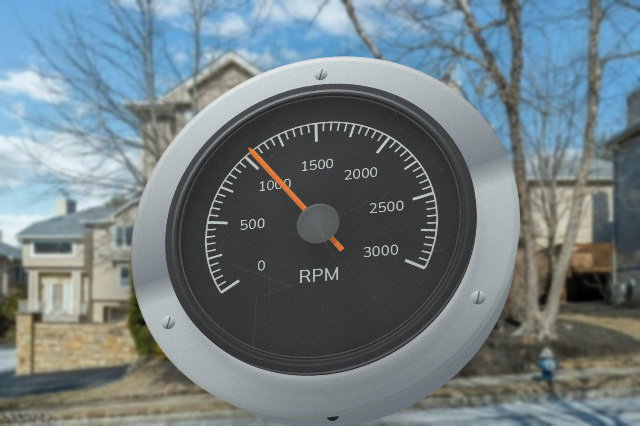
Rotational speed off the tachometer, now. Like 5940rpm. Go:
1050rpm
